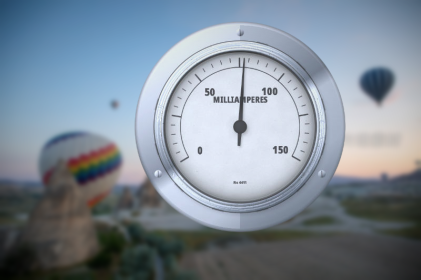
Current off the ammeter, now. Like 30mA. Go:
77.5mA
